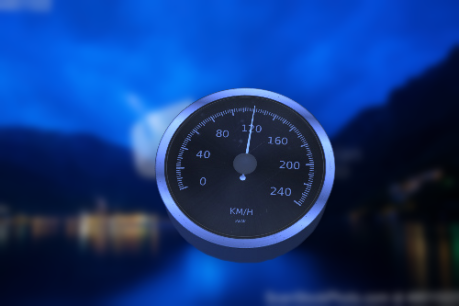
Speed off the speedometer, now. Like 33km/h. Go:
120km/h
